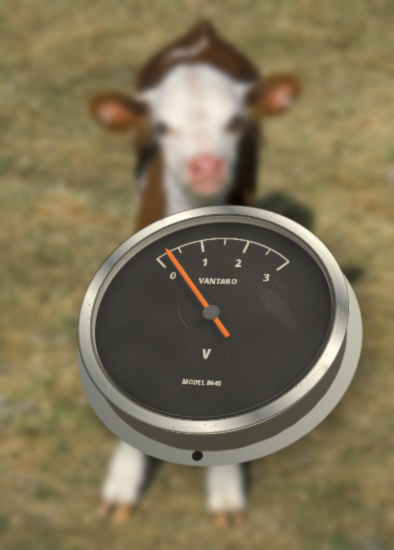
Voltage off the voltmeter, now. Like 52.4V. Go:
0.25V
